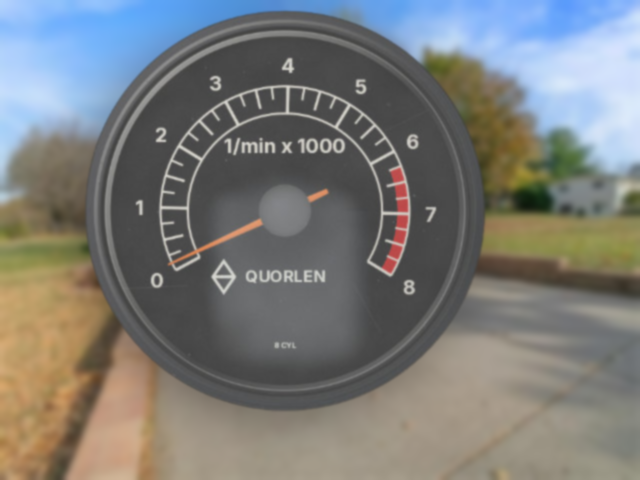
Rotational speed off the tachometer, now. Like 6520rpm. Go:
125rpm
